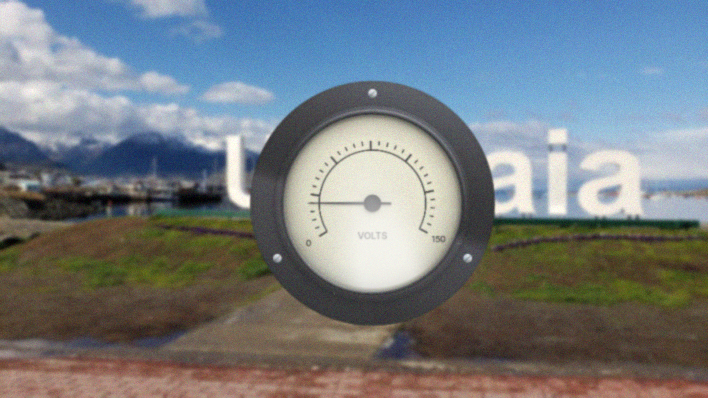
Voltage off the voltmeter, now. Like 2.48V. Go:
20V
